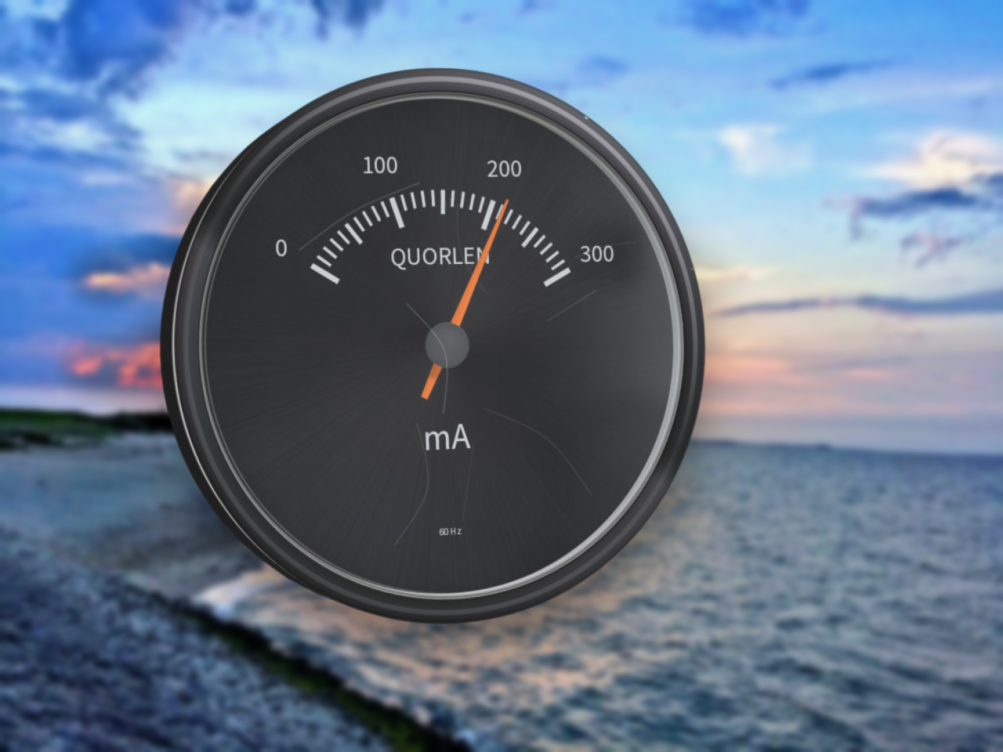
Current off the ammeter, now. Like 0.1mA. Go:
210mA
